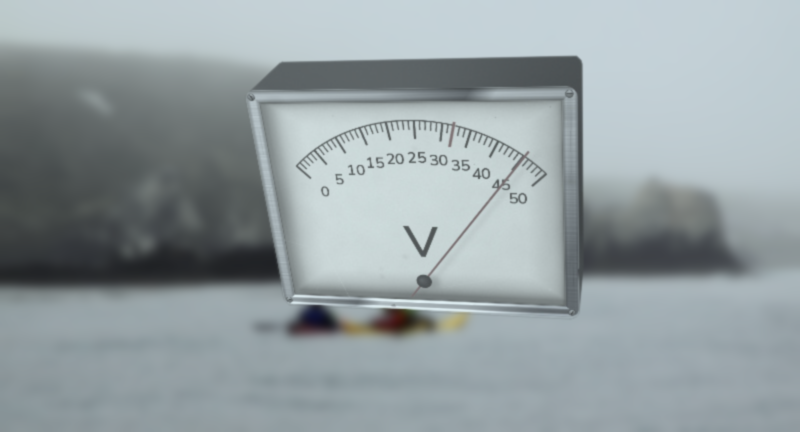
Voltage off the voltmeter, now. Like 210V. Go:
45V
